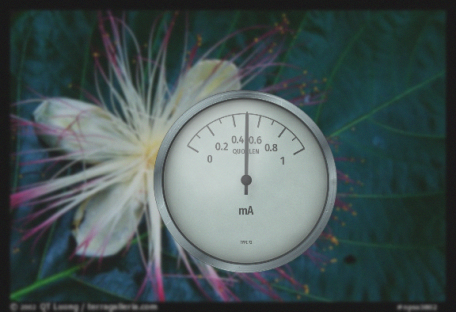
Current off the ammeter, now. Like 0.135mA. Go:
0.5mA
